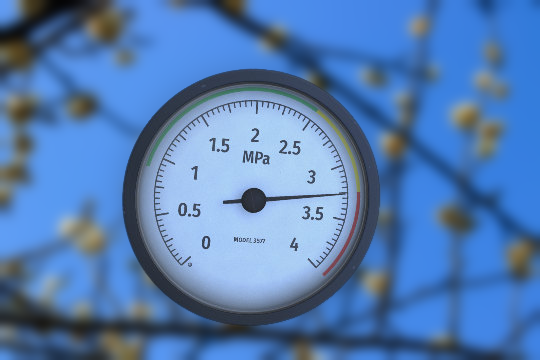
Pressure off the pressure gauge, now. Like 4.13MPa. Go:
3.25MPa
